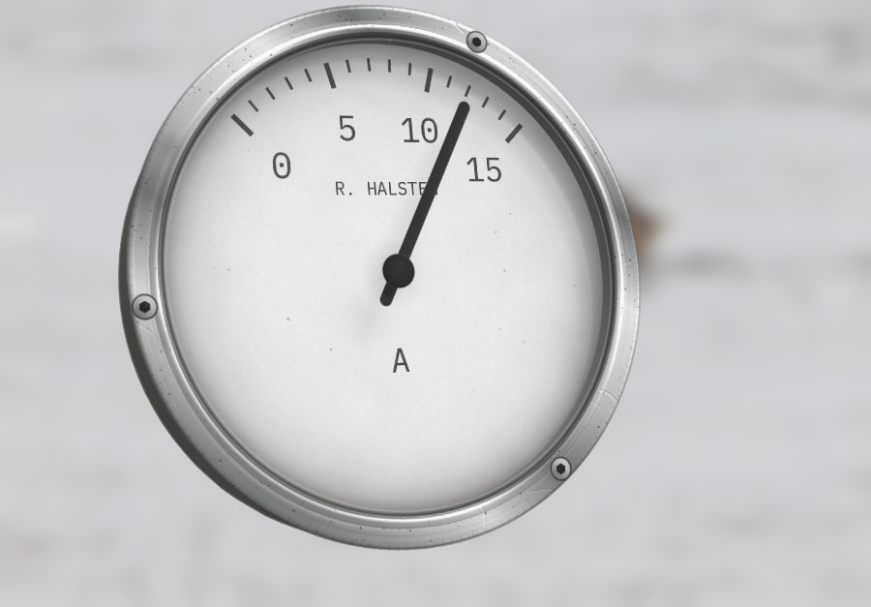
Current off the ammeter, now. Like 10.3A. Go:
12A
